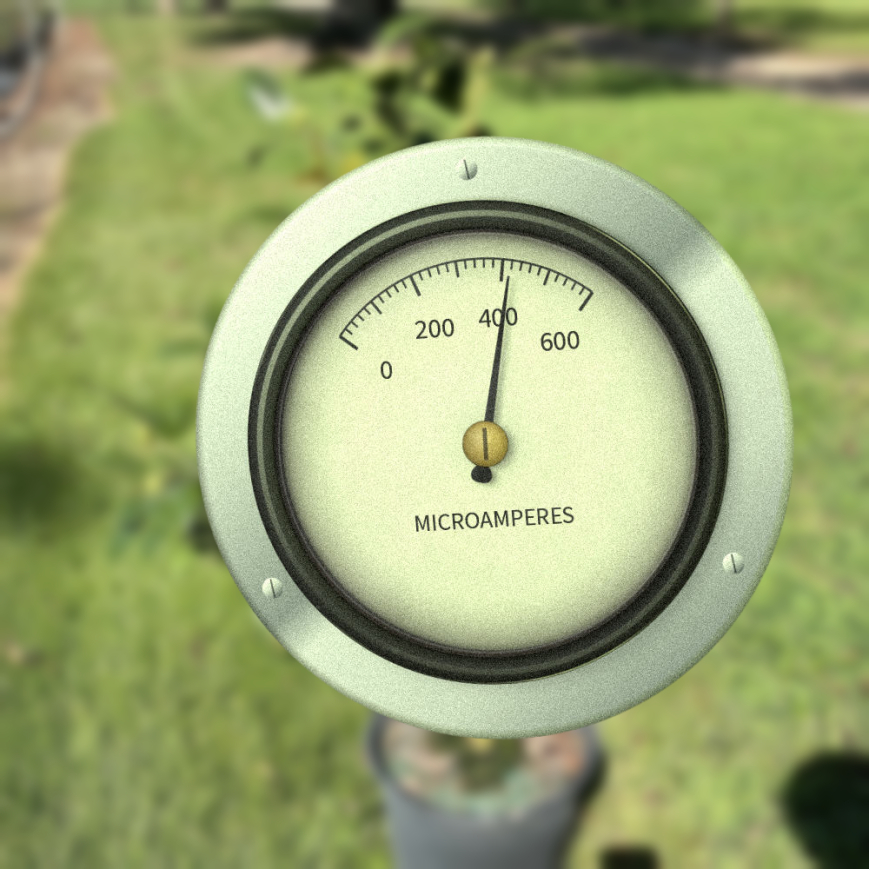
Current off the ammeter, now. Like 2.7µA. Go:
420µA
